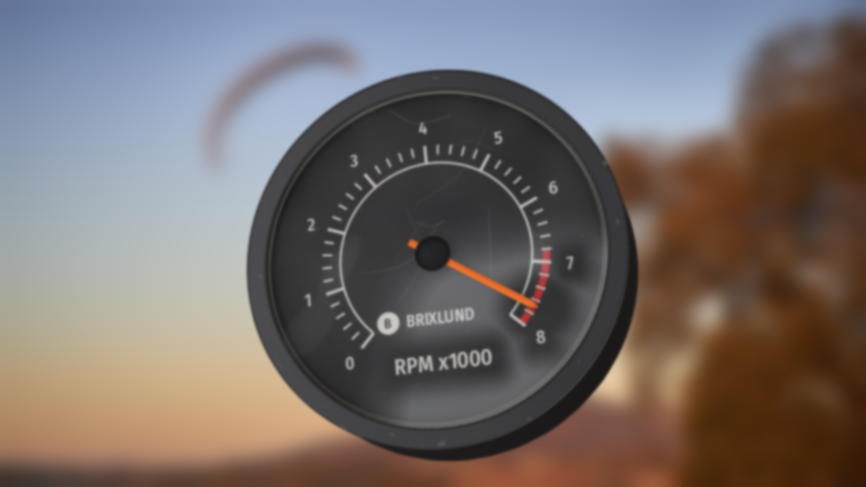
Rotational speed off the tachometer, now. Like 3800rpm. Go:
7700rpm
